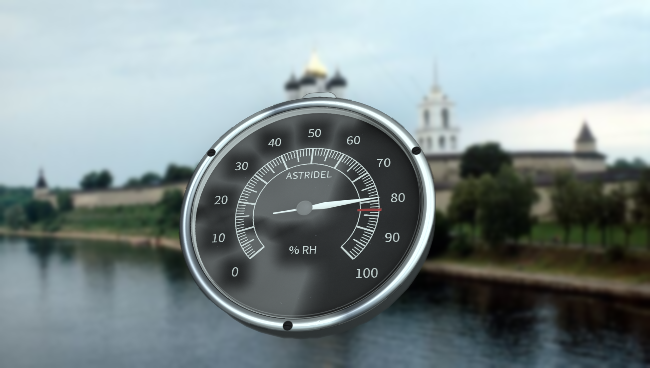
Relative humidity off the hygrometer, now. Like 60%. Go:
80%
